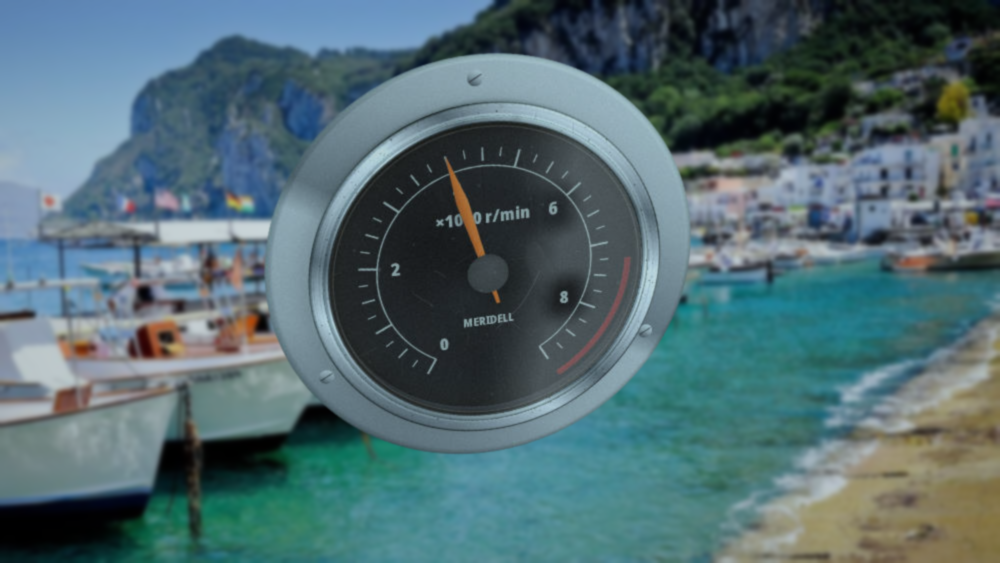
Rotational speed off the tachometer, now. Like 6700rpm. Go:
4000rpm
